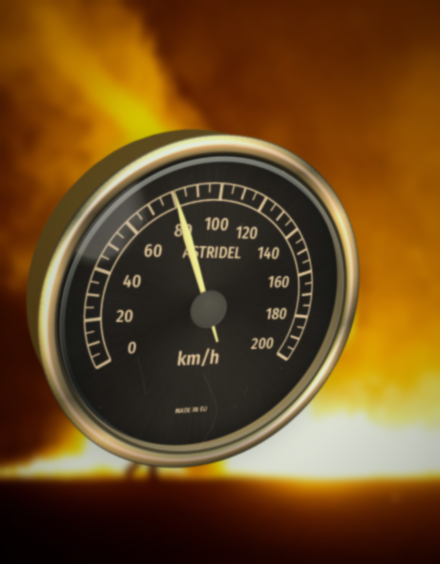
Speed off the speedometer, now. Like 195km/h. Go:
80km/h
